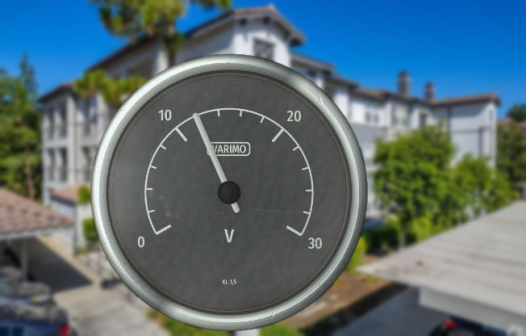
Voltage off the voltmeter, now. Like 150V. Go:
12V
